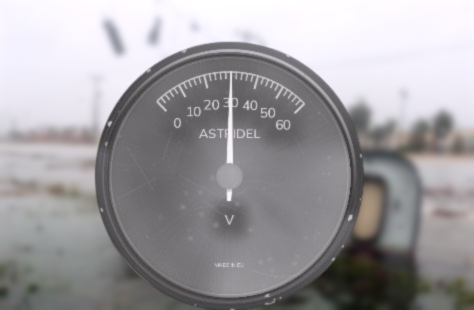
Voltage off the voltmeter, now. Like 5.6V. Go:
30V
